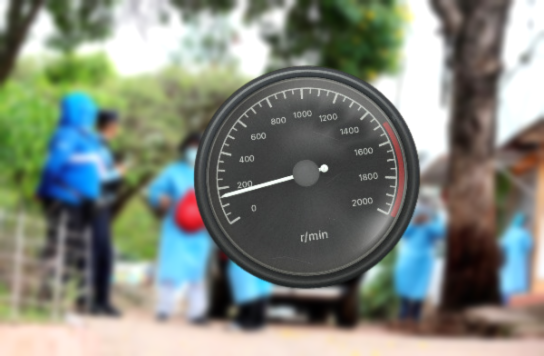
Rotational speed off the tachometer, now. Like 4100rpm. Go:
150rpm
